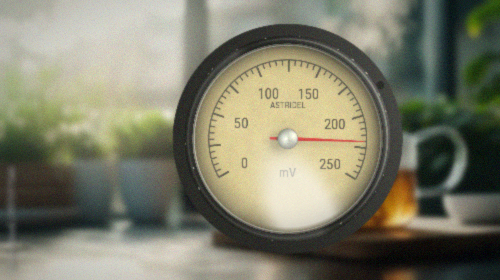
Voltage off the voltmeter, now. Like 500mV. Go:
220mV
